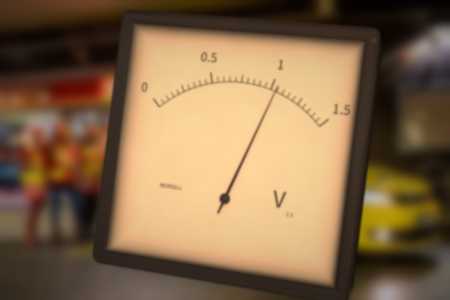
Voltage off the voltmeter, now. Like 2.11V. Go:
1.05V
